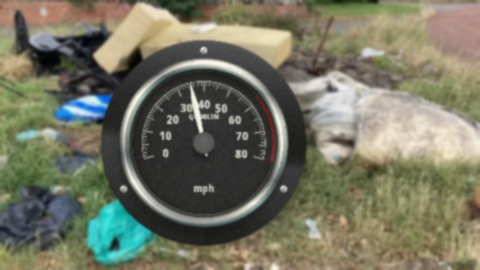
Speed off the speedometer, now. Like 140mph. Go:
35mph
